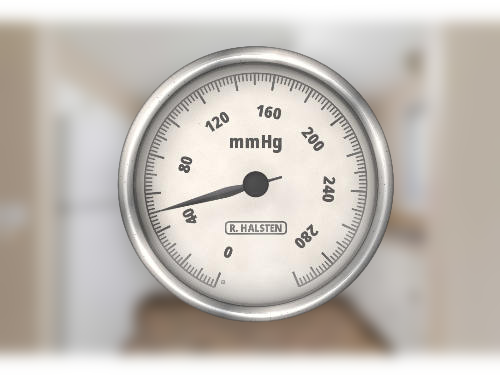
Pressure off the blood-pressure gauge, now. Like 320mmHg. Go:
50mmHg
